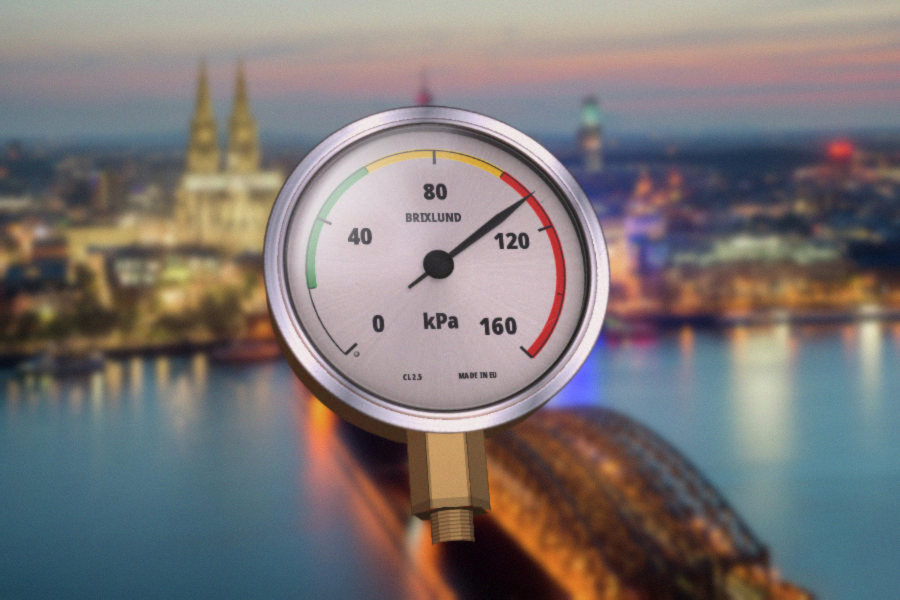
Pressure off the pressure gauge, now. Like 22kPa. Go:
110kPa
